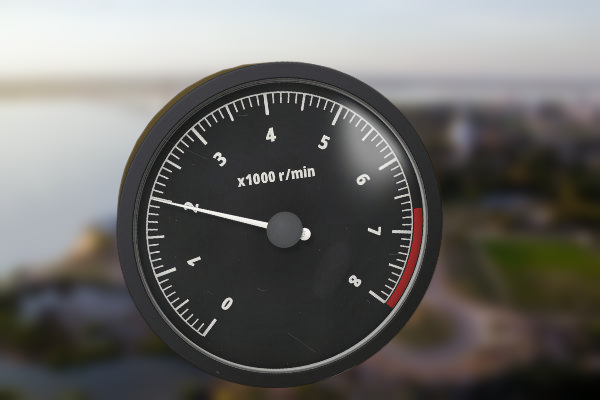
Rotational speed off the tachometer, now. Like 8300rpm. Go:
2000rpm
